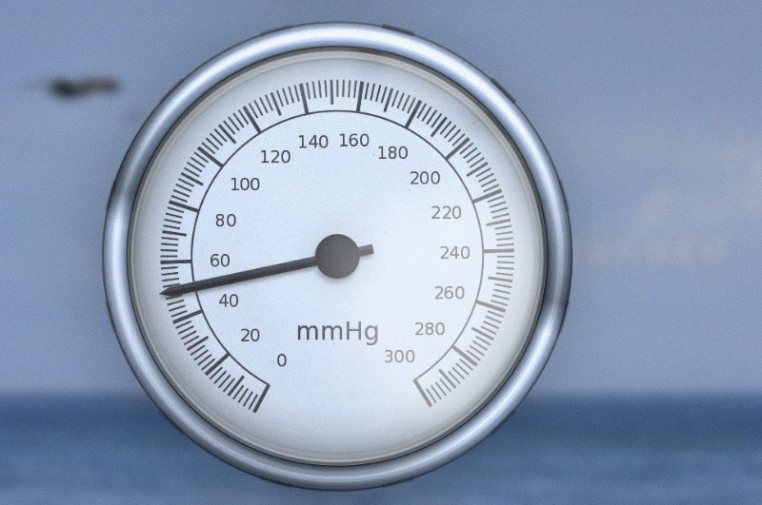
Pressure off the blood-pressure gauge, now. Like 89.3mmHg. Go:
50mmHg
